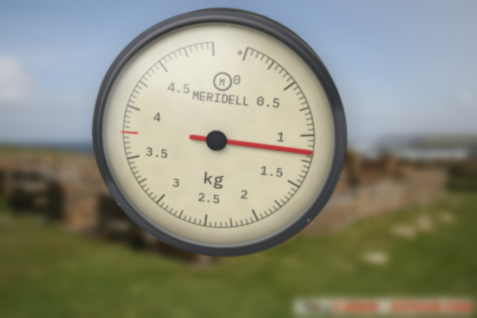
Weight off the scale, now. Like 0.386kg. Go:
1.15kg
